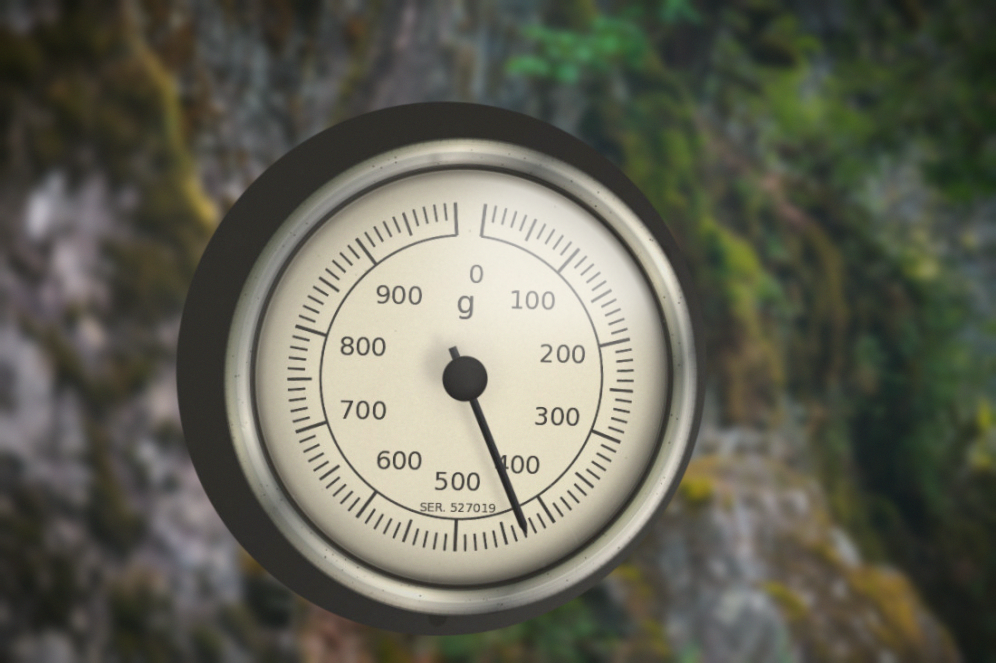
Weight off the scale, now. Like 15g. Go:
430g
